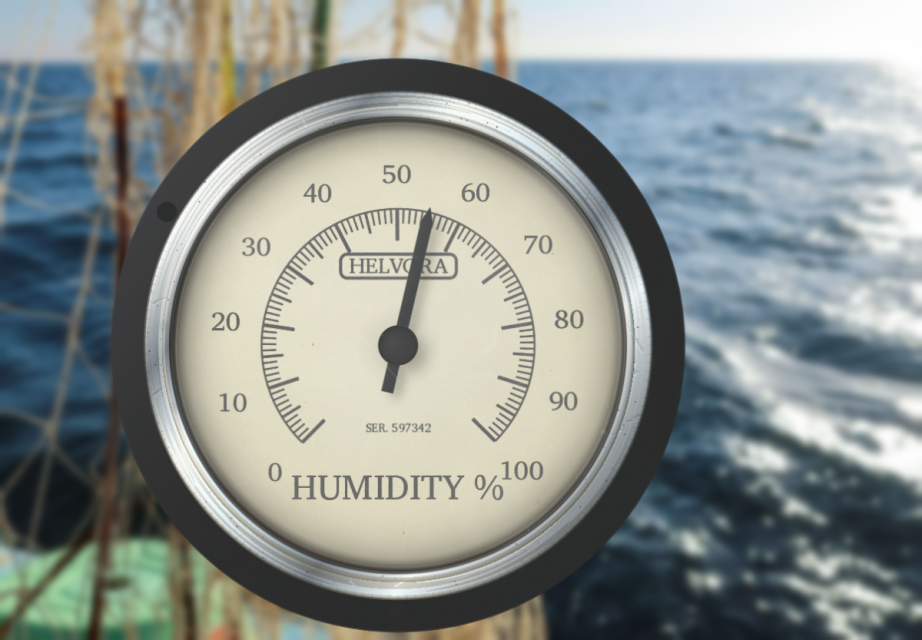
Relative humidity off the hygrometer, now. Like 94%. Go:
55%
